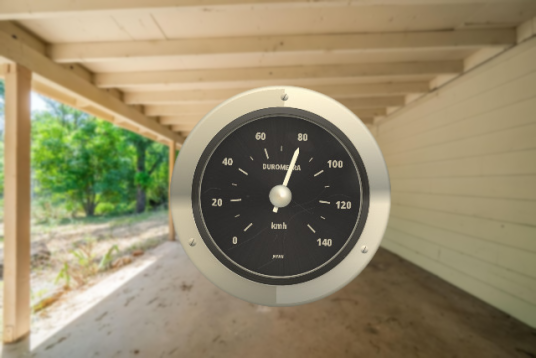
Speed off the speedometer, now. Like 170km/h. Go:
80km/h
